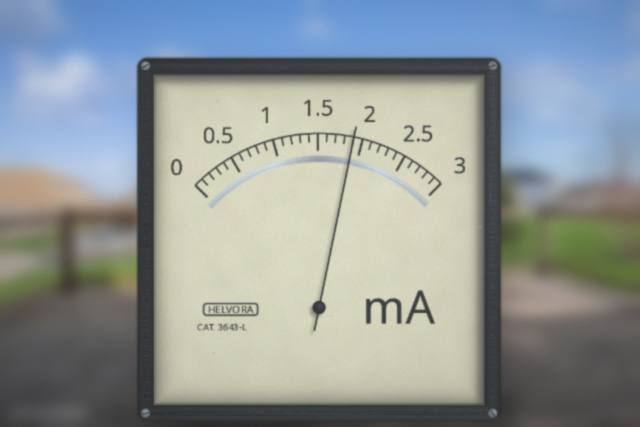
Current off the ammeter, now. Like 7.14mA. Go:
1.9mA
